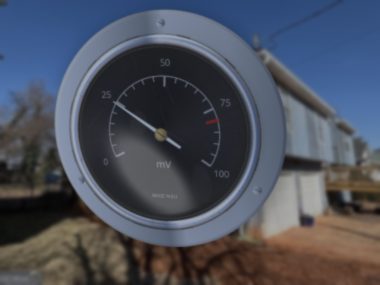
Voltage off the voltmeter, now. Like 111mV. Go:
25mV
